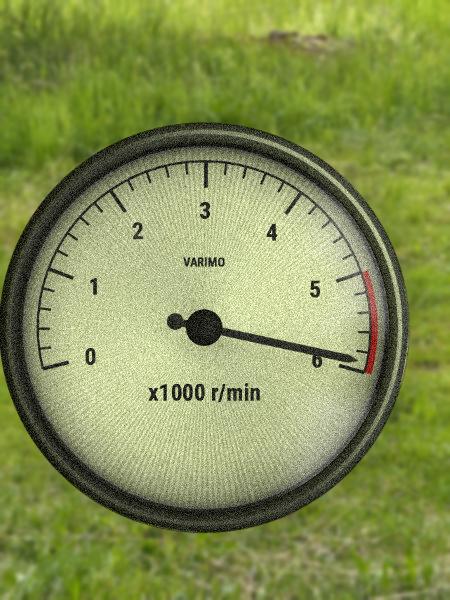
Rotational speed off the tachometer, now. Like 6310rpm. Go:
5900rpm
